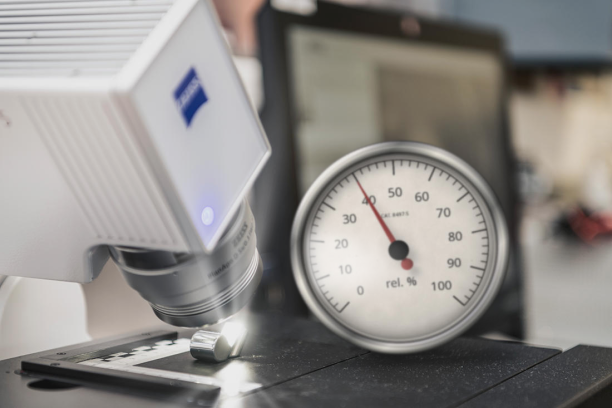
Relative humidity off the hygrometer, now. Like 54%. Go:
40%
